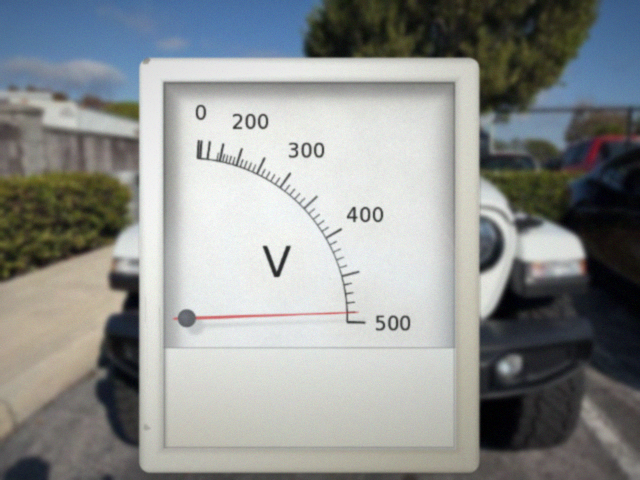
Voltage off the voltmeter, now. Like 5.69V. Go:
490V
